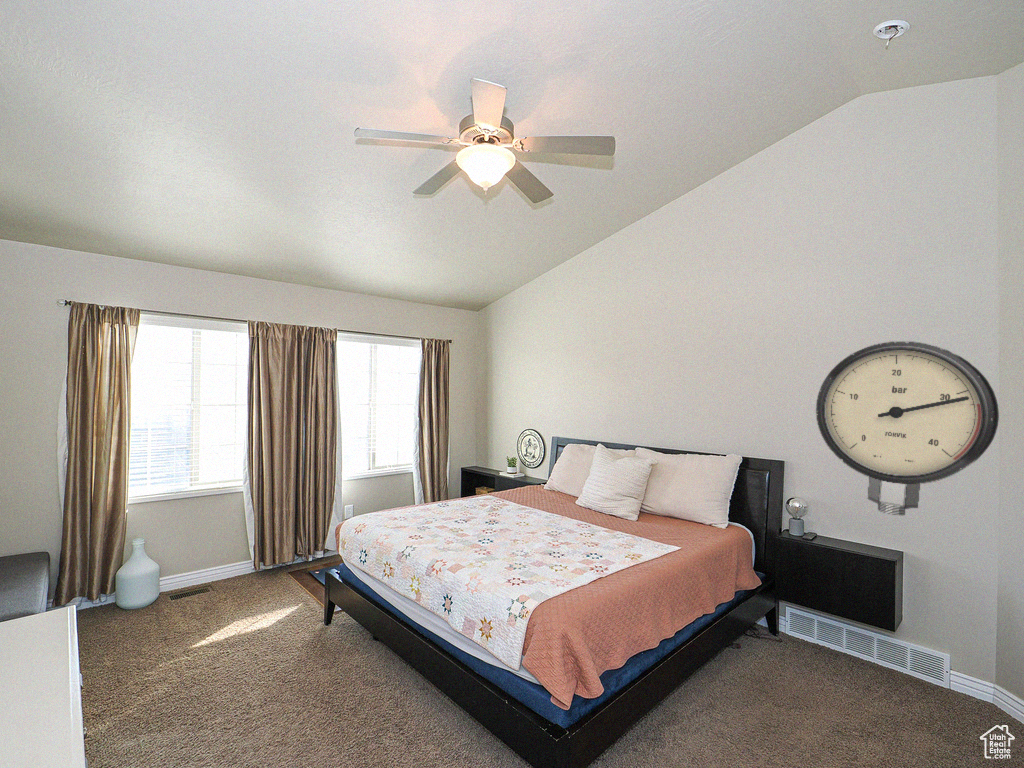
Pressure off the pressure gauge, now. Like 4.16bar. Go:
31bar
